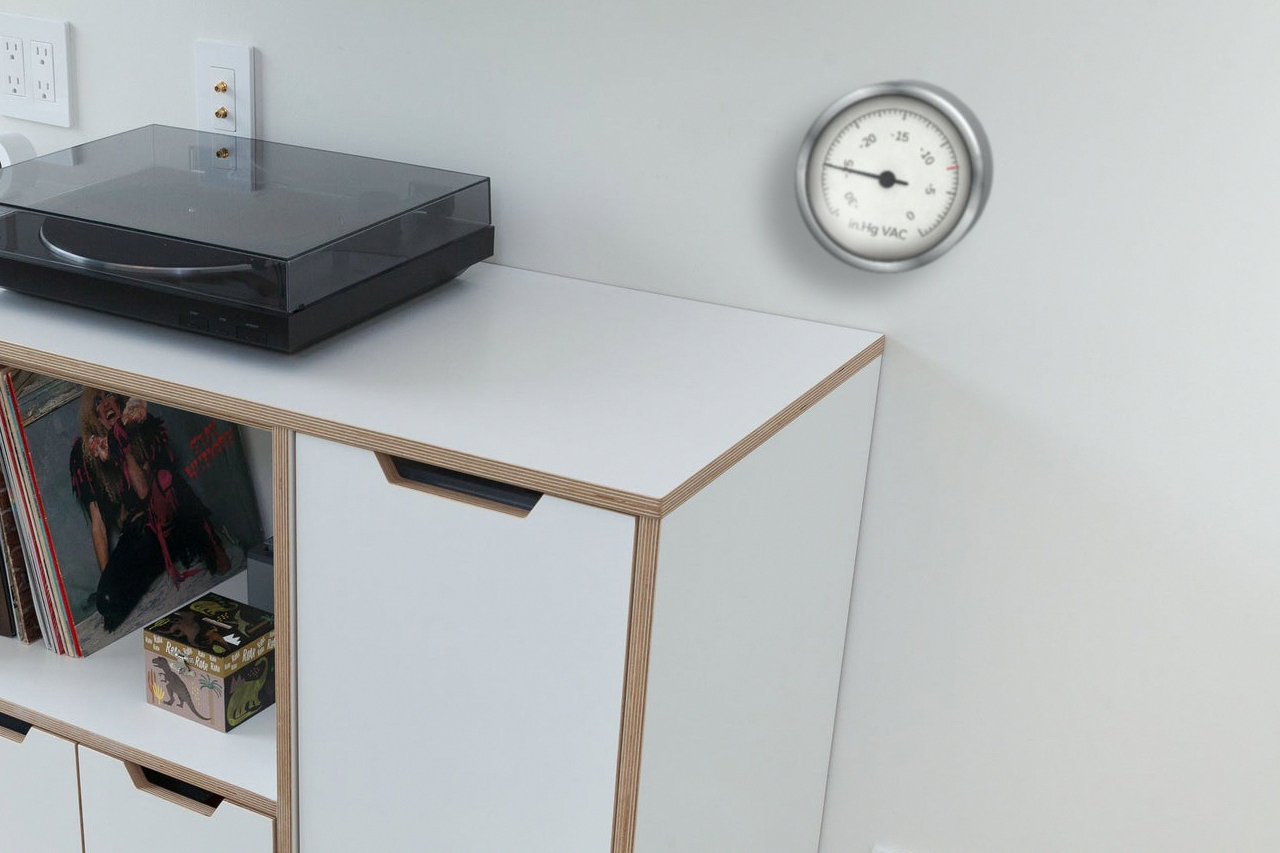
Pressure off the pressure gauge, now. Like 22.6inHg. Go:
-25inHg
